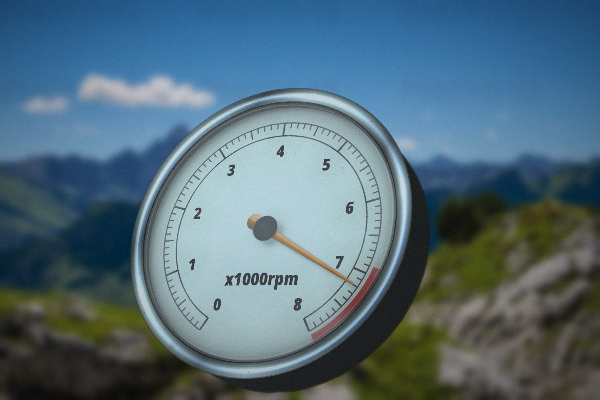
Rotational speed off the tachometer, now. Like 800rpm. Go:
7200rpm
